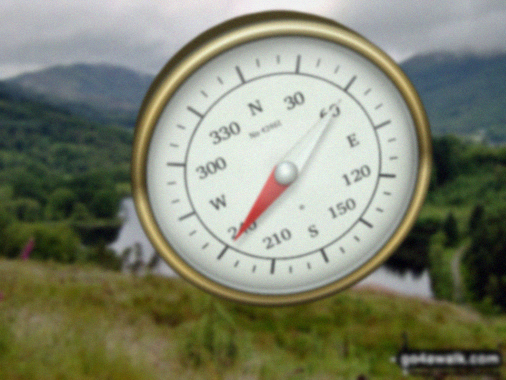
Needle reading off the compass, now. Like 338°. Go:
240°
